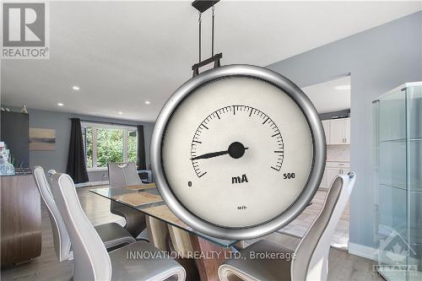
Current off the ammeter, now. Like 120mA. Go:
50mA
